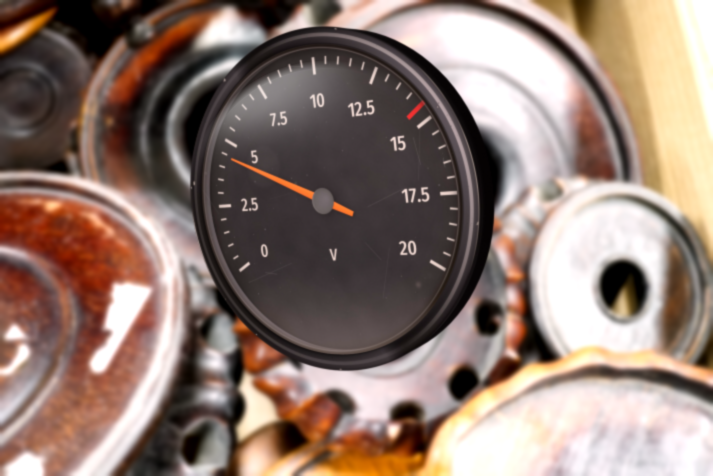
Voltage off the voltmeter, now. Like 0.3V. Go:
4.5V
